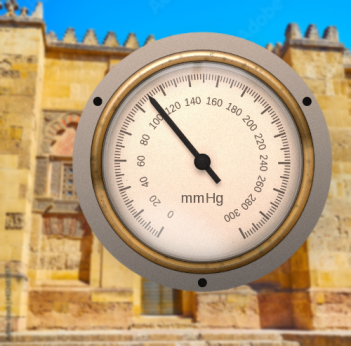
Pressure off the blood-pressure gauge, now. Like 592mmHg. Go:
110mmHg
